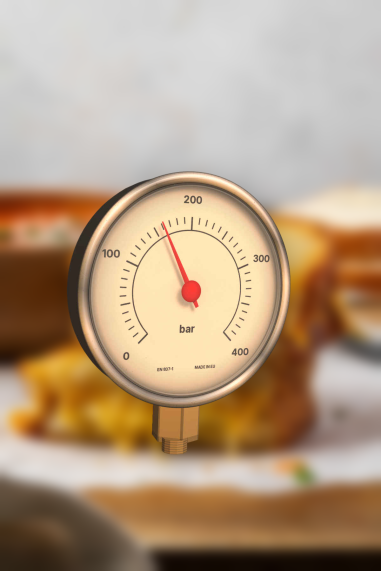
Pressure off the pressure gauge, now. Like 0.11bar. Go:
160bar
